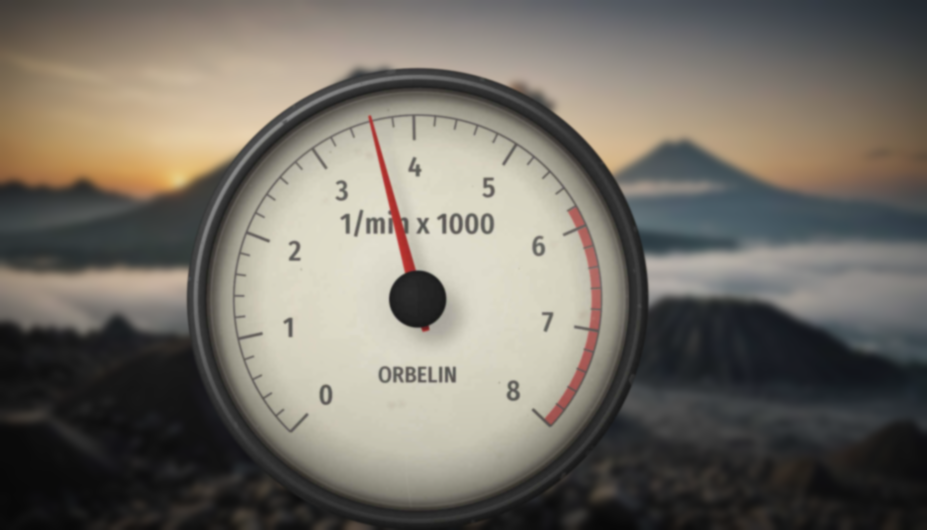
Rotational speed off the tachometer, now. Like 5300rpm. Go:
3600rpm
